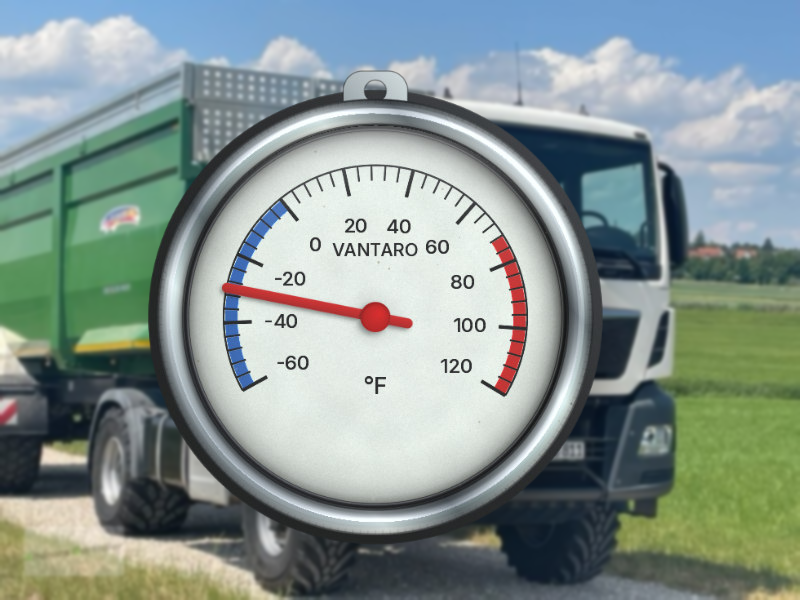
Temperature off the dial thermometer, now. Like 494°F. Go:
-30°F
